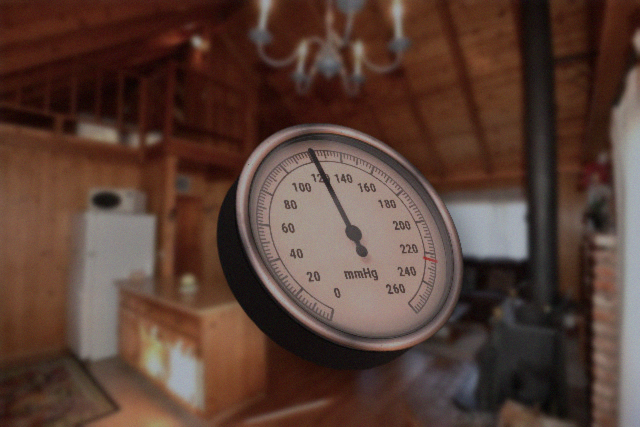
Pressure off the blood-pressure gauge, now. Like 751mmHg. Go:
120mmHg
